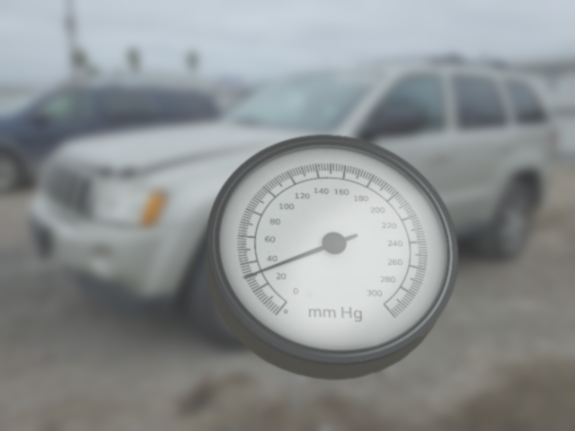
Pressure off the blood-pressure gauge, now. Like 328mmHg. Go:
30mmHg
